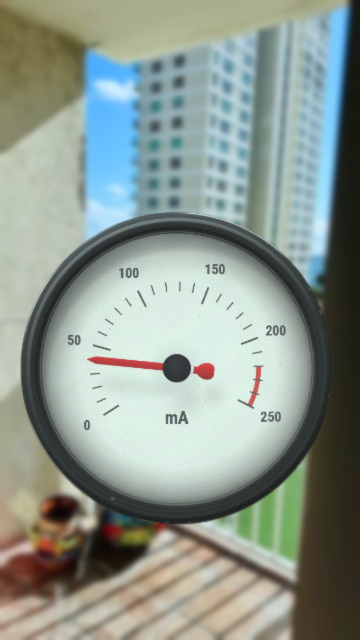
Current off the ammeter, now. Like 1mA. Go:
40mA
